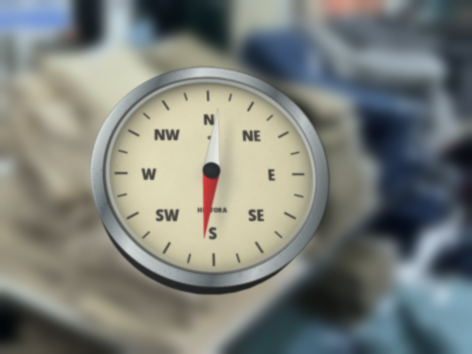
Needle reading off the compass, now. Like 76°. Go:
187.5°
